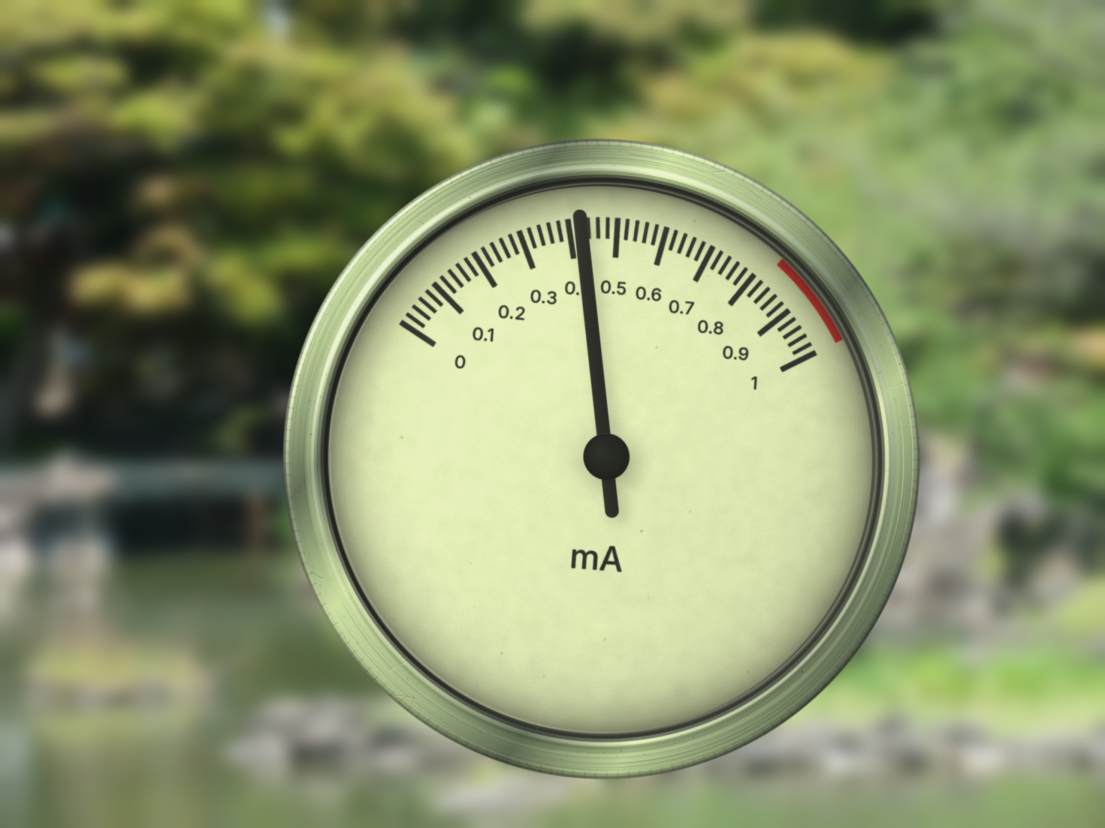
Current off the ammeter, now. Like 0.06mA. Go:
0.42mA
